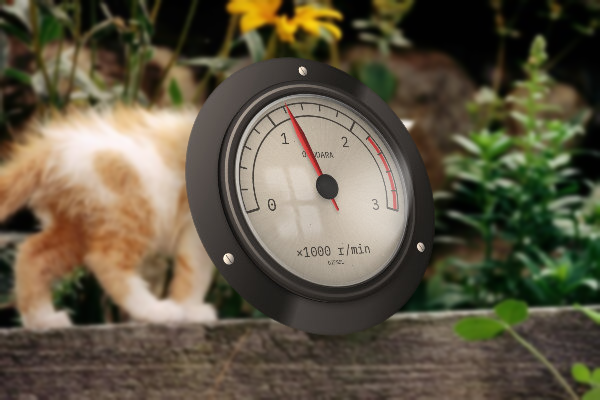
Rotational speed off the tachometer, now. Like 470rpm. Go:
1200rpm
